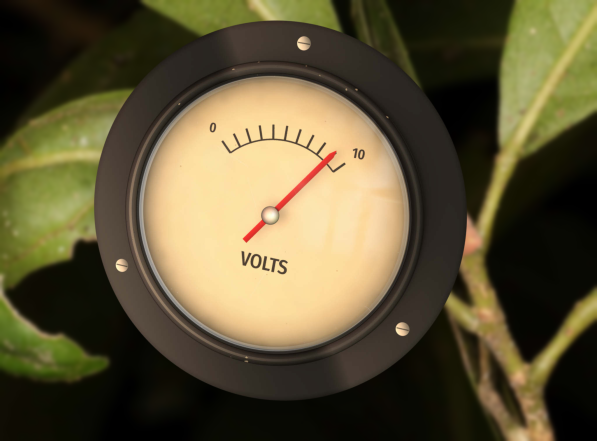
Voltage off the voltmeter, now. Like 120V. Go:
9V
